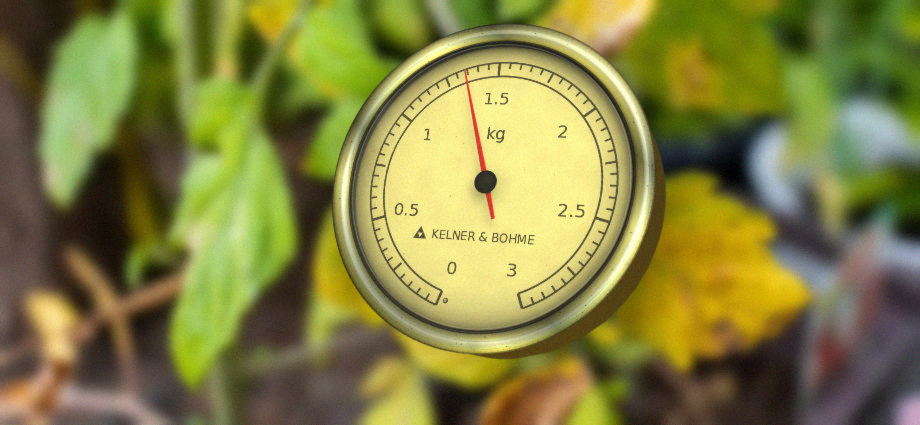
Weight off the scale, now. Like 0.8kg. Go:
1.35kg
